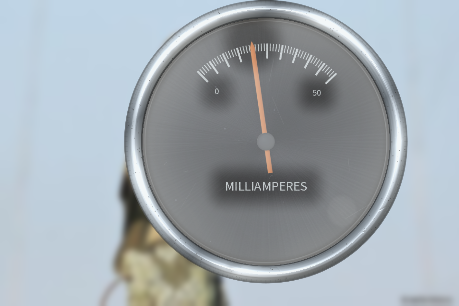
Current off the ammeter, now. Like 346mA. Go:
20mA
